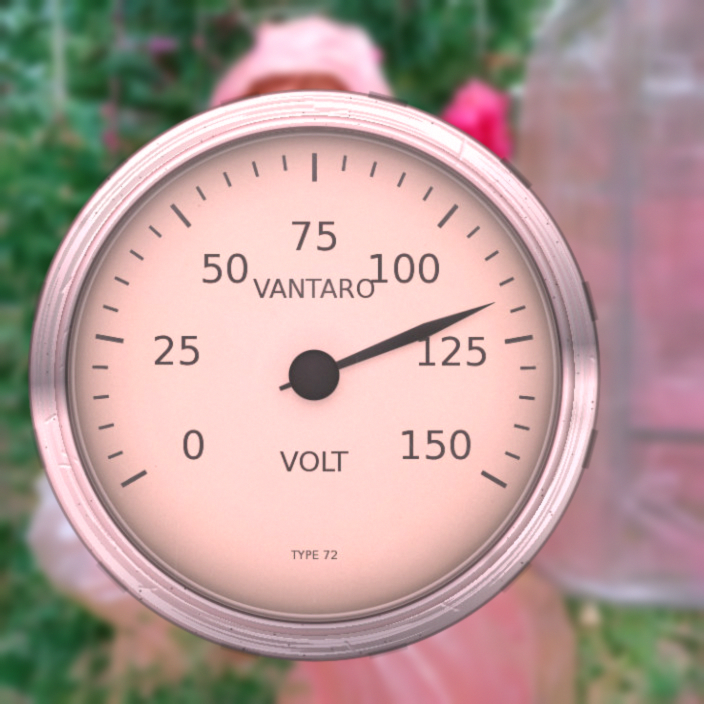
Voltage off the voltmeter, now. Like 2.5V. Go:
117.5V
